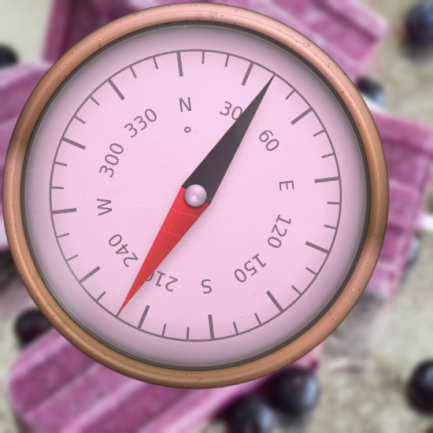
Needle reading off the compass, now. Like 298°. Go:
220°
